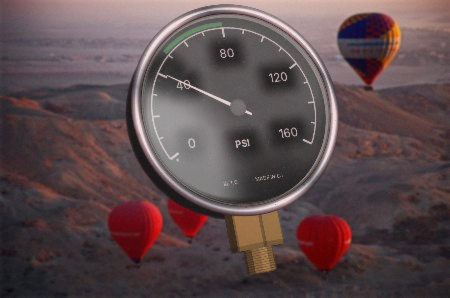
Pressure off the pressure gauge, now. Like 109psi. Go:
40psi
